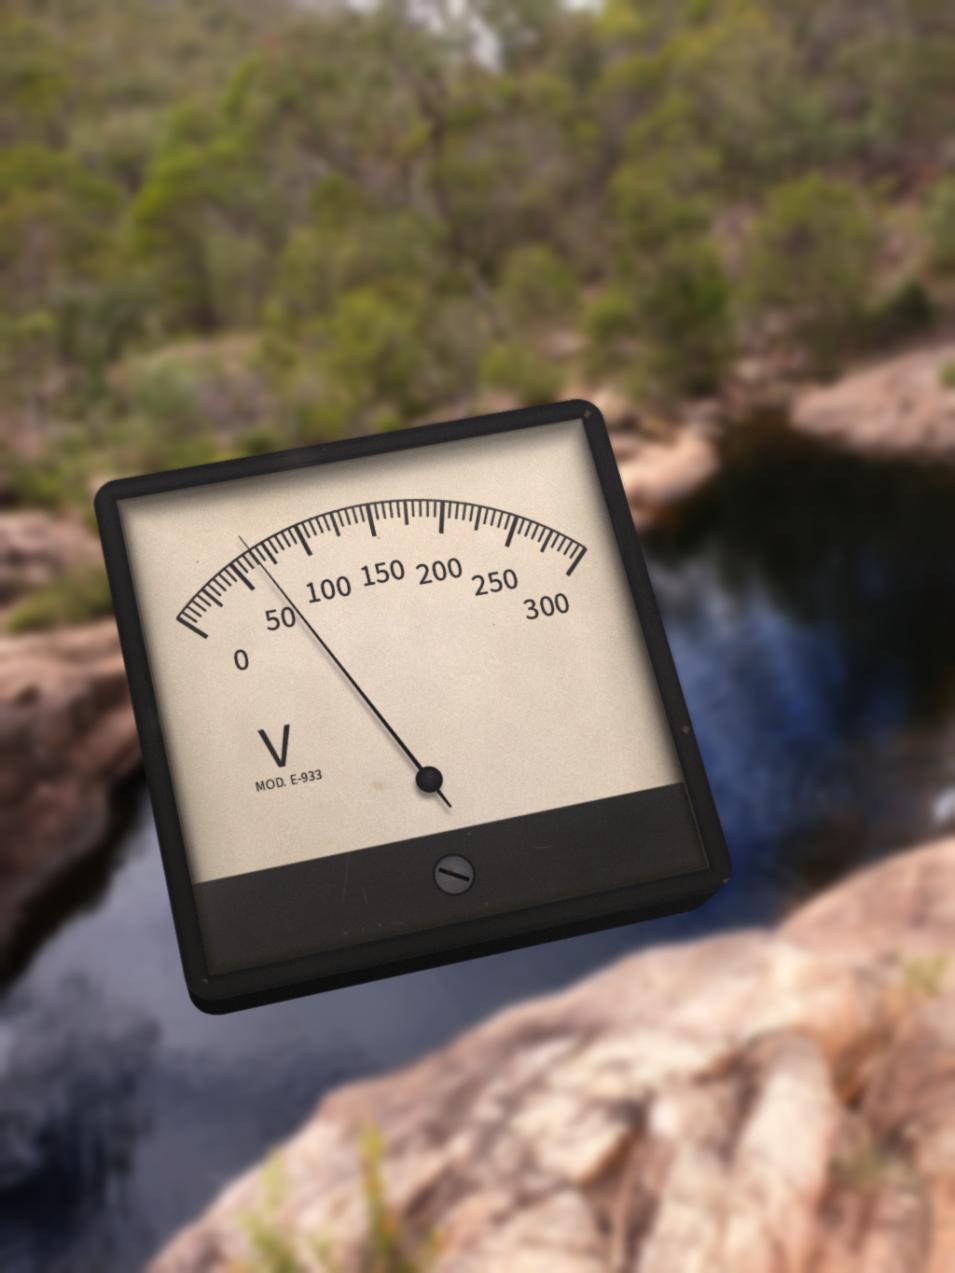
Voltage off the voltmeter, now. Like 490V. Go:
65V
